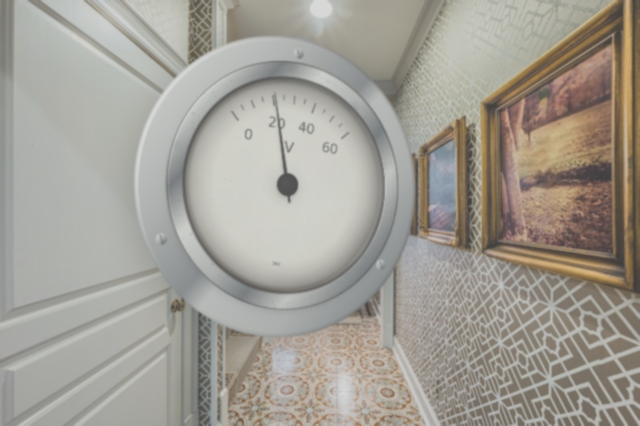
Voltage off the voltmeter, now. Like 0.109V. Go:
20V
